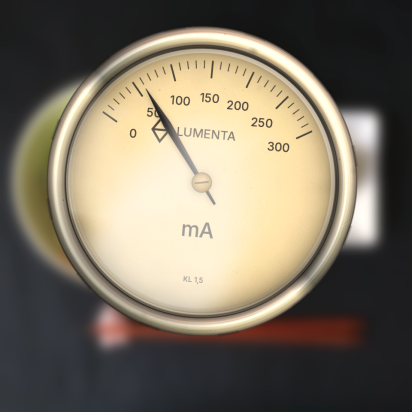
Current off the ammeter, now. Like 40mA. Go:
60mA
